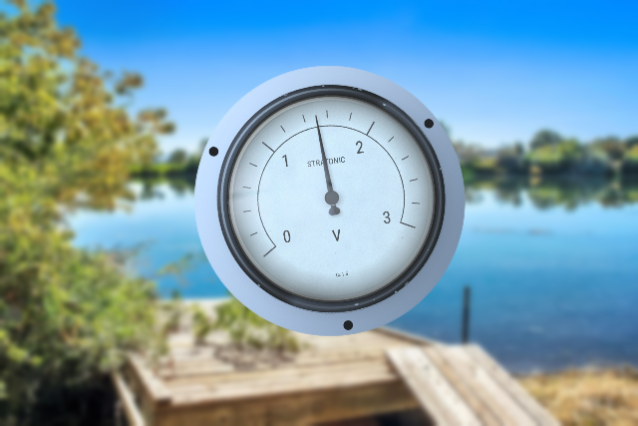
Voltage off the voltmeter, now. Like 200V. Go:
1.5V
